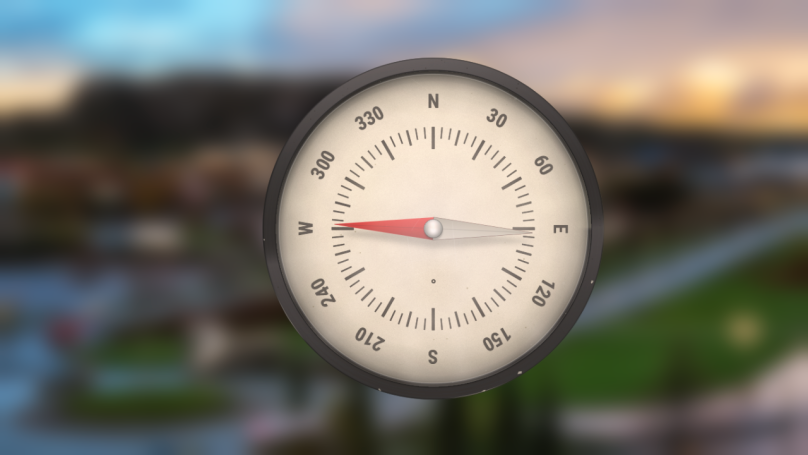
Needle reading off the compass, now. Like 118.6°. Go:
272.5°
